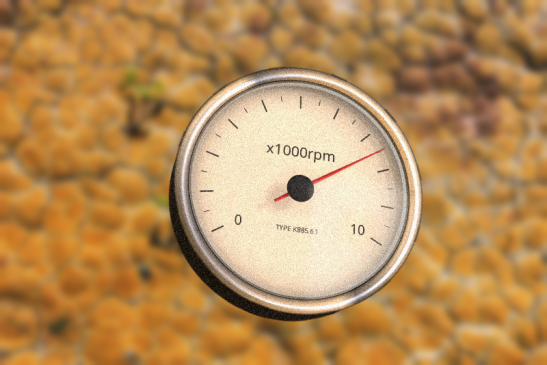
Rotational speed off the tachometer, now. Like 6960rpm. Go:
7500rpm
